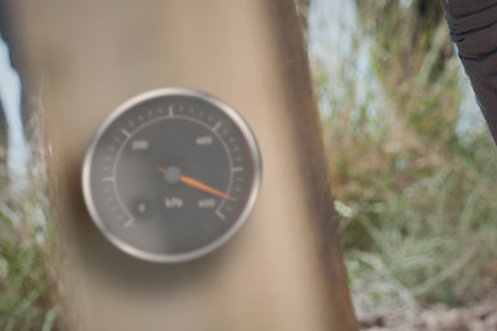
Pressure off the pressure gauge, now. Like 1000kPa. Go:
560kPa
